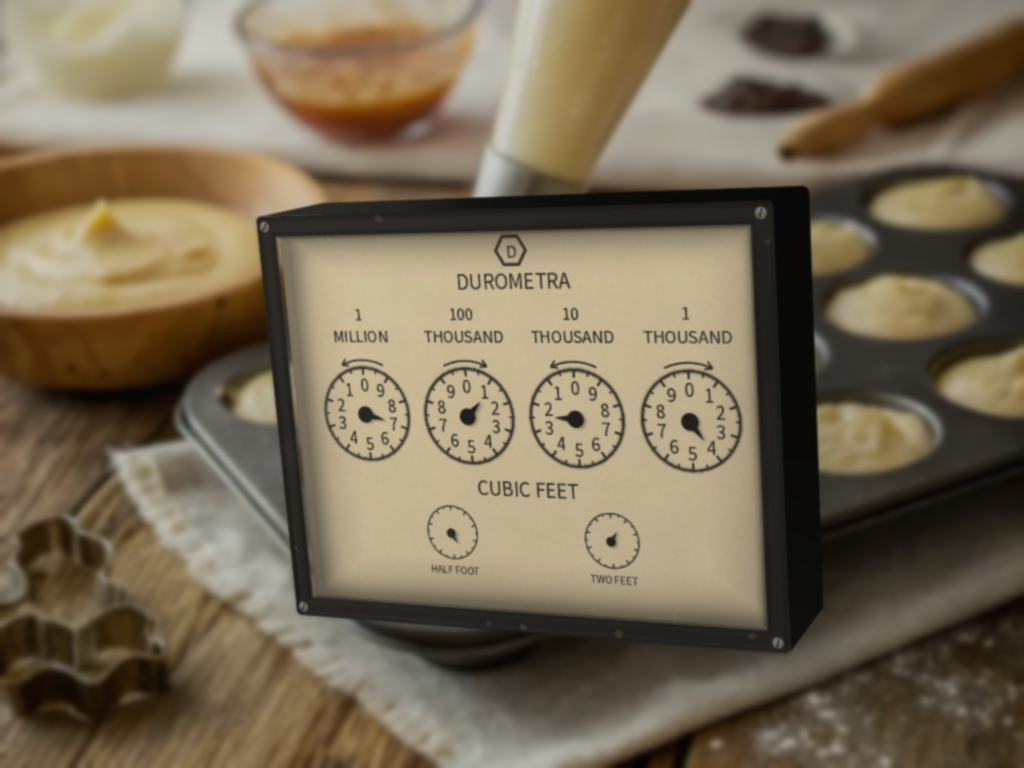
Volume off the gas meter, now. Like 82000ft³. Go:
712400ft³
